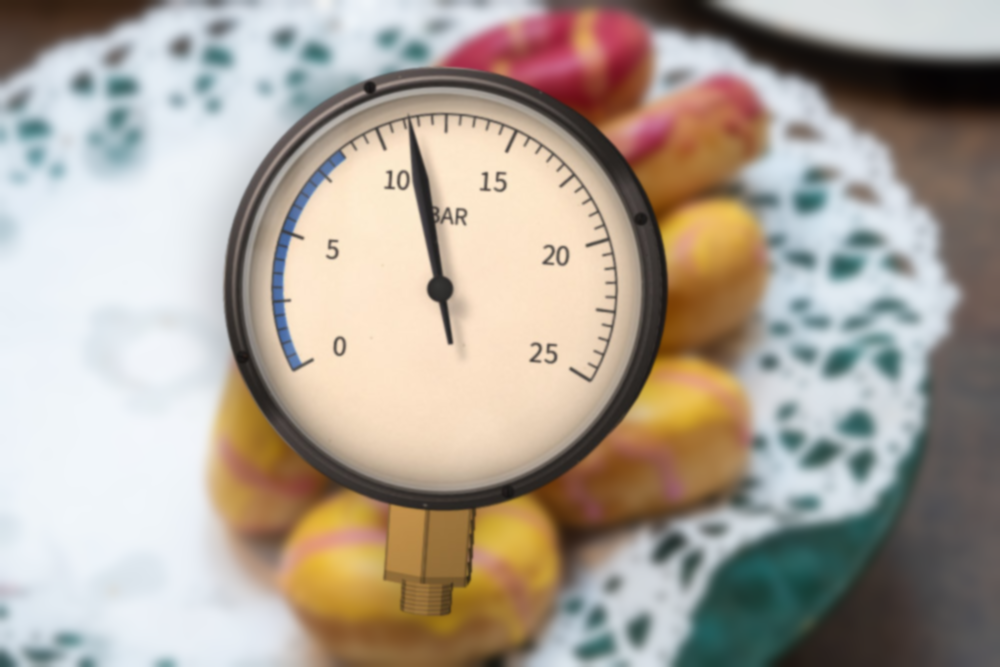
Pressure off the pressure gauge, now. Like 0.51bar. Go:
11.25bar
